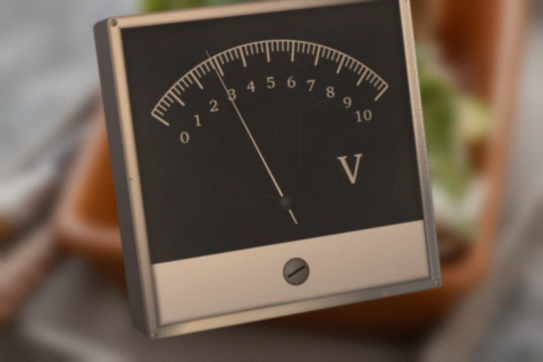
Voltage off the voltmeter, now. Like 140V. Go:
2.8V
